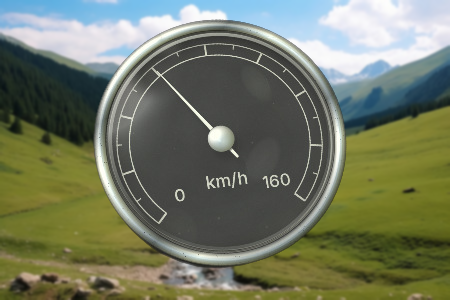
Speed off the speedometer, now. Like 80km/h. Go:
60km/h
